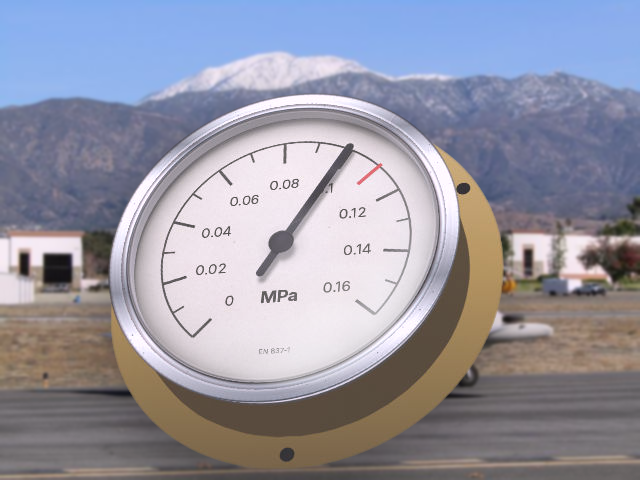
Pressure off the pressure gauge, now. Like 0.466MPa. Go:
0.1MPa
